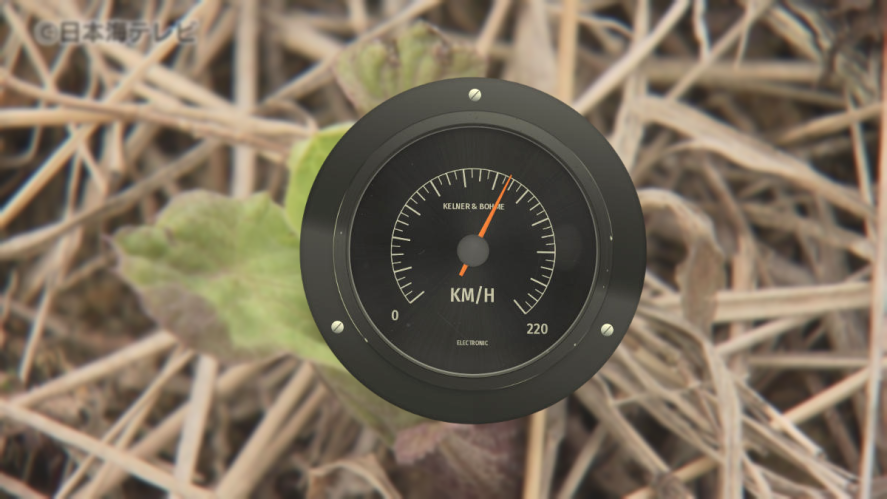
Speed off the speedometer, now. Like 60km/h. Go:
127.5km/h
